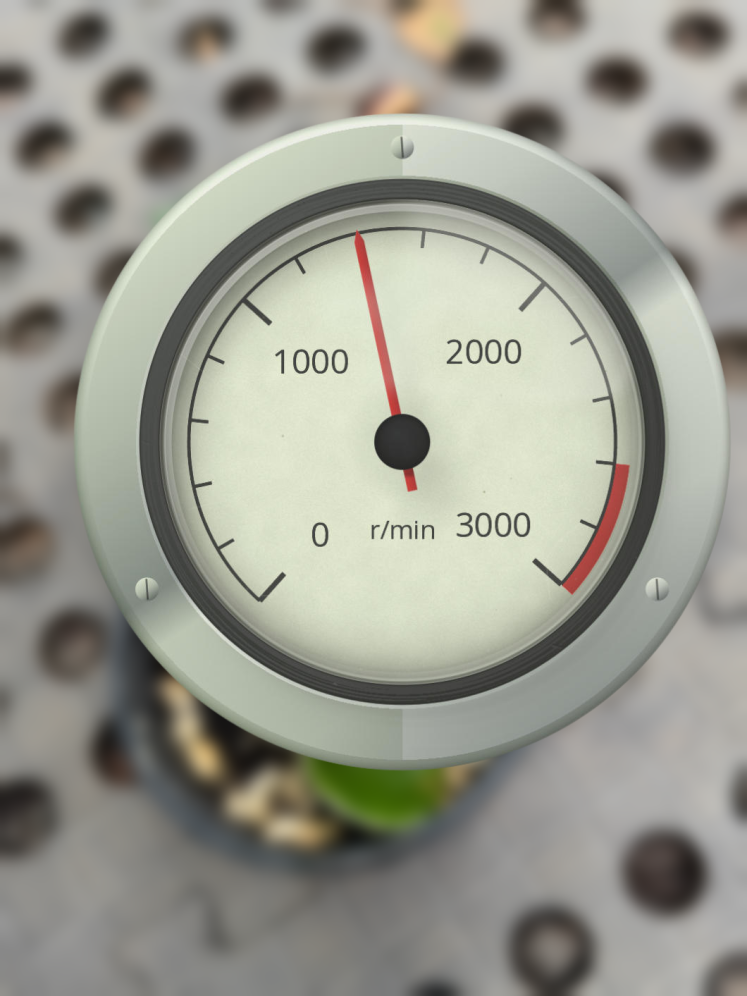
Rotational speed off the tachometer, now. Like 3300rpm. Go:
1400rpm
